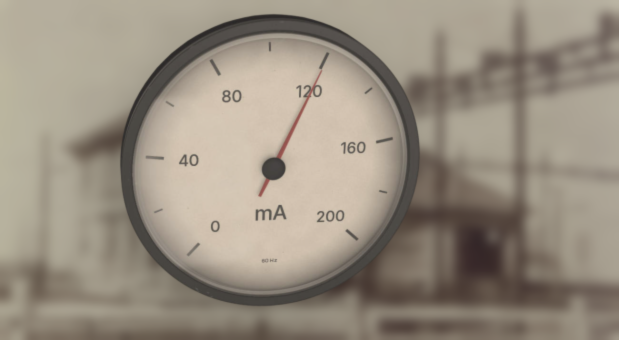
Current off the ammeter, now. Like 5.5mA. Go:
120mA
